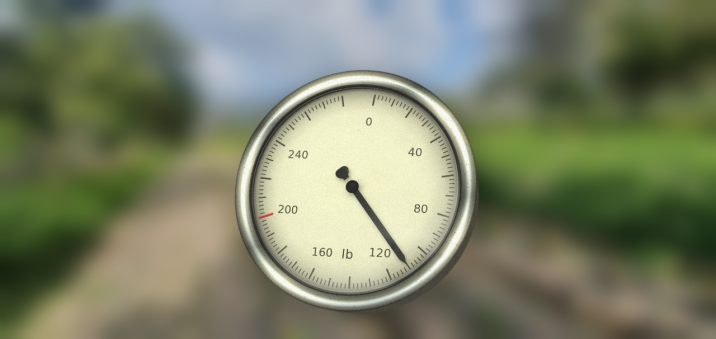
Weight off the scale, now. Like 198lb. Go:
110lb
